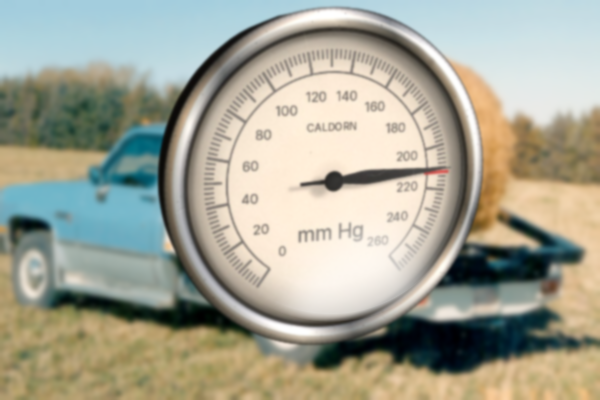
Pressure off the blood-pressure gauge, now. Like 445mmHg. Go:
210mmHg
